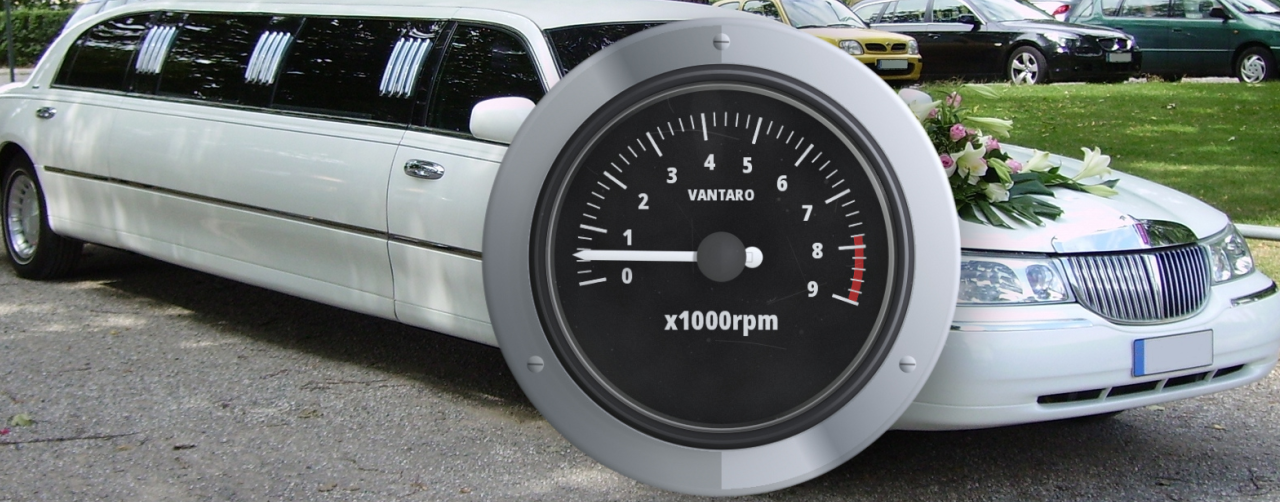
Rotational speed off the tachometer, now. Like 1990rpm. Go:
500rpm
